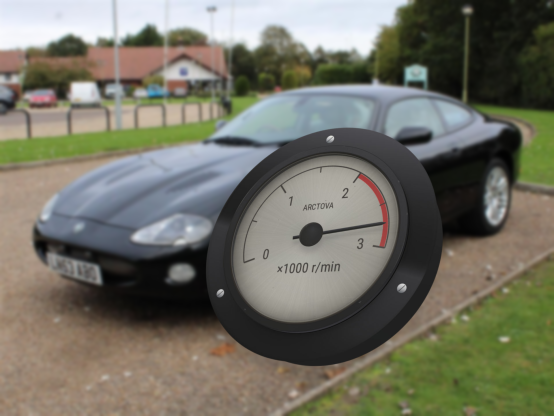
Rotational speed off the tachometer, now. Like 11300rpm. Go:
2750rpm
